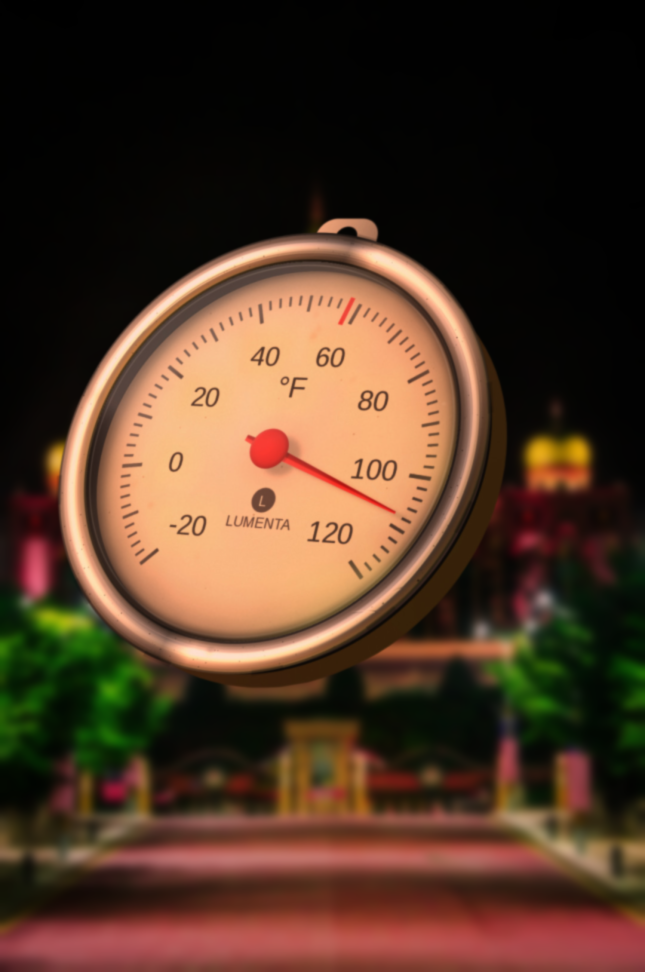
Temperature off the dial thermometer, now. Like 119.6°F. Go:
108°F
